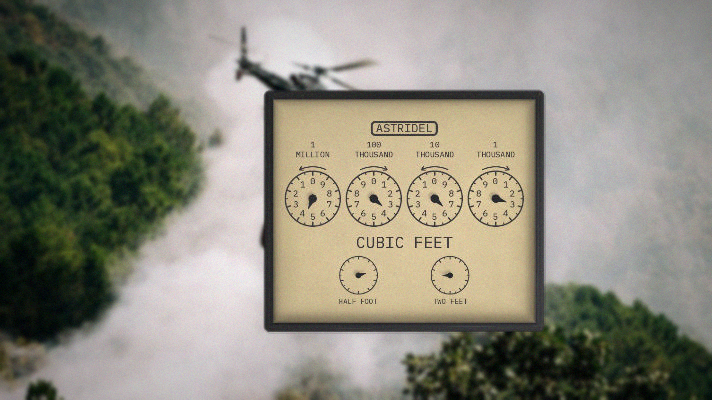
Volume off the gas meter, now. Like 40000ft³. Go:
436300ft³
